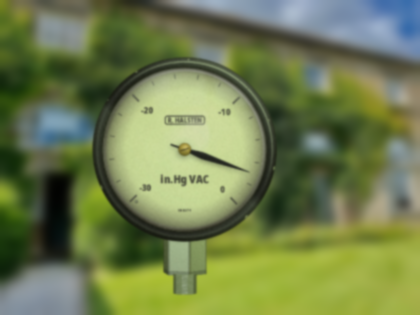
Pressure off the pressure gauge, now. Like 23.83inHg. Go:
-3inHg
